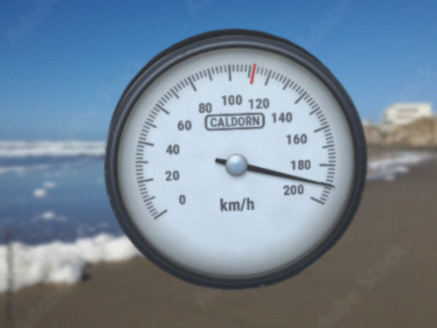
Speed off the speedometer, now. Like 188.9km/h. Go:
190km/h
